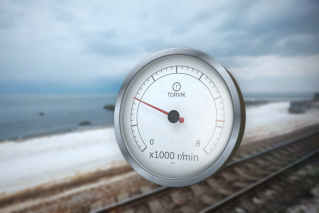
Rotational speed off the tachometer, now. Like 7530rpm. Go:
2000rpm
